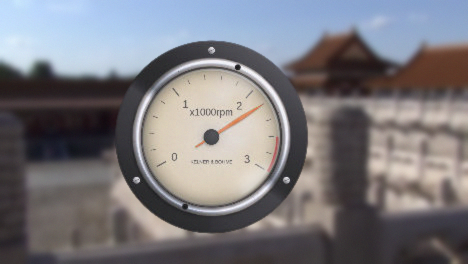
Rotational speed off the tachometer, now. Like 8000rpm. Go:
2200rpm
